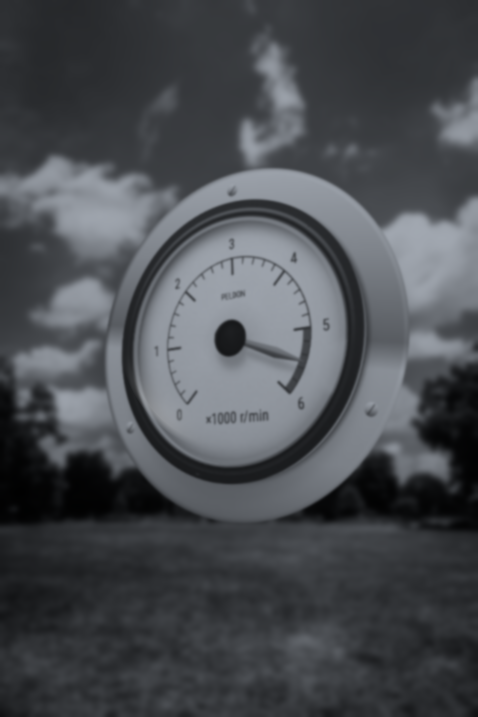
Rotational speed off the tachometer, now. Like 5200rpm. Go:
5500rpm
